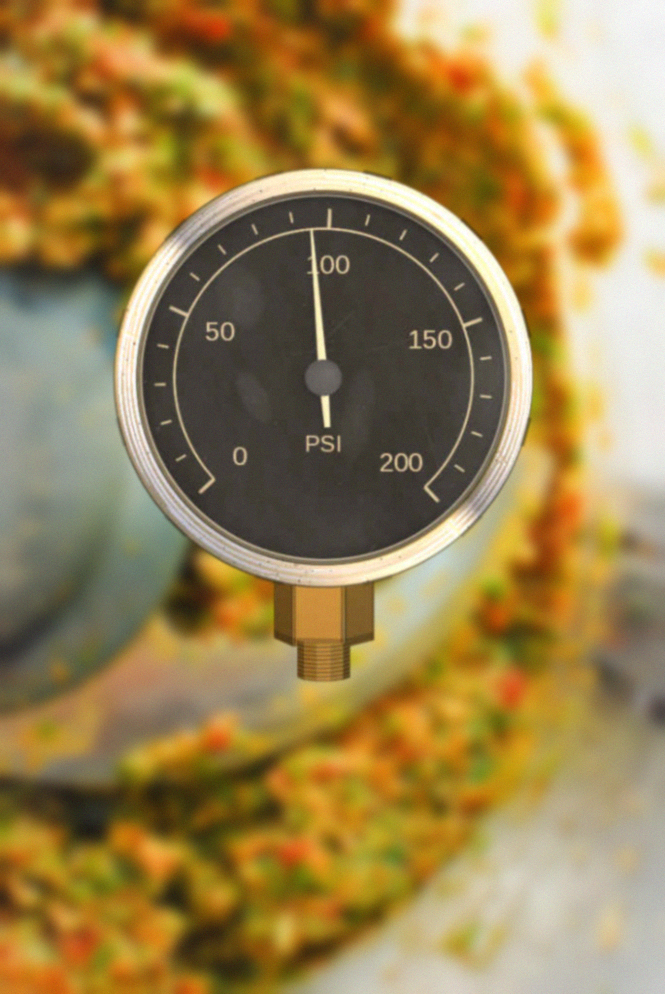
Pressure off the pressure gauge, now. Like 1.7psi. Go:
95psi
